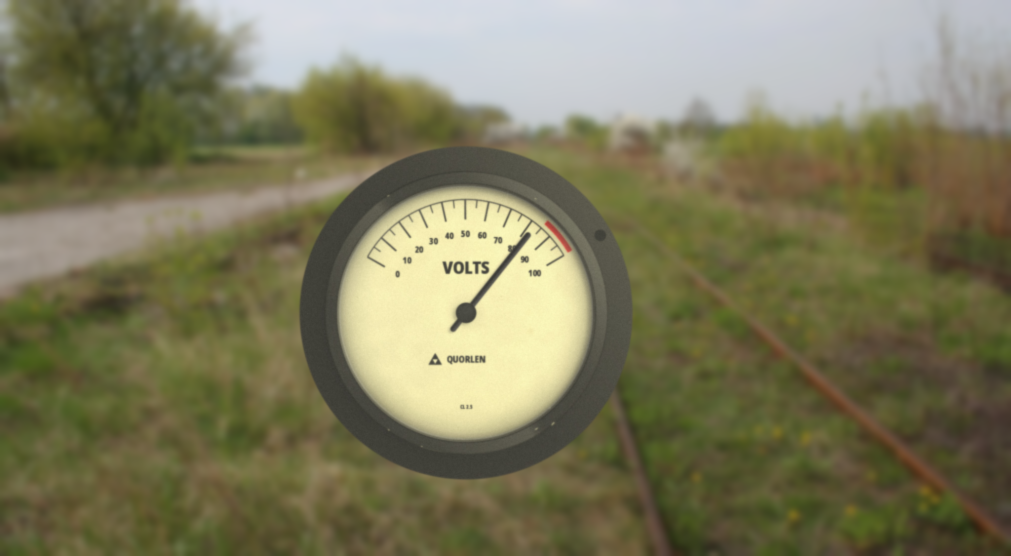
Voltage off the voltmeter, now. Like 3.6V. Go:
82.5V
